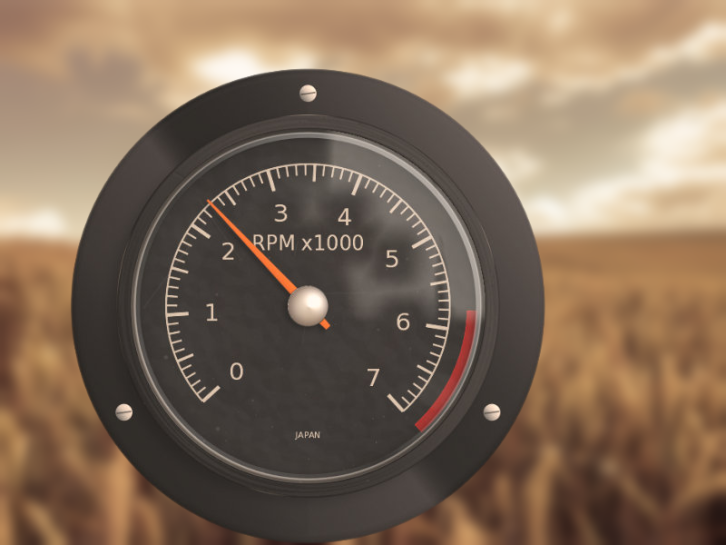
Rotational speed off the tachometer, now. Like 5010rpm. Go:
2300rpm
